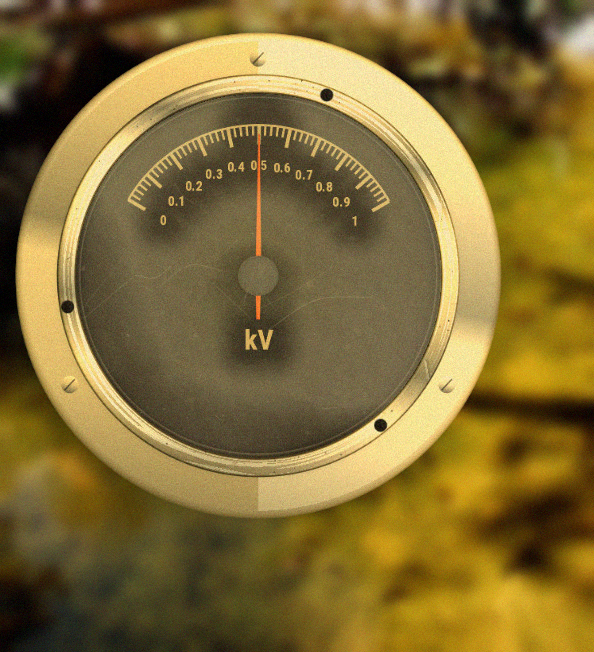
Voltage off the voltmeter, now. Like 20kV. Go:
0.5kV
